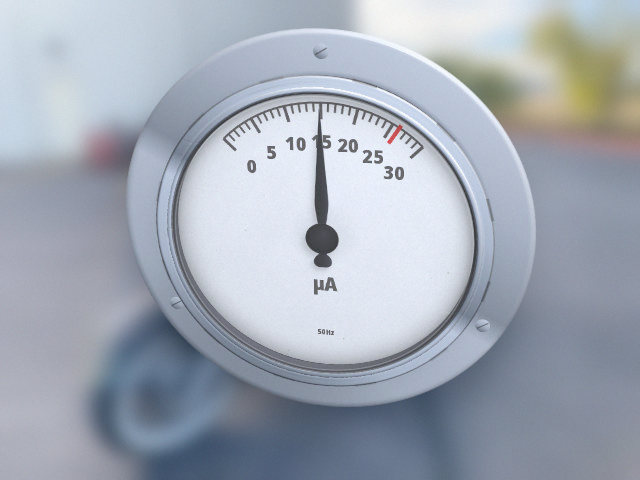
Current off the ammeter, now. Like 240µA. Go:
15µA
